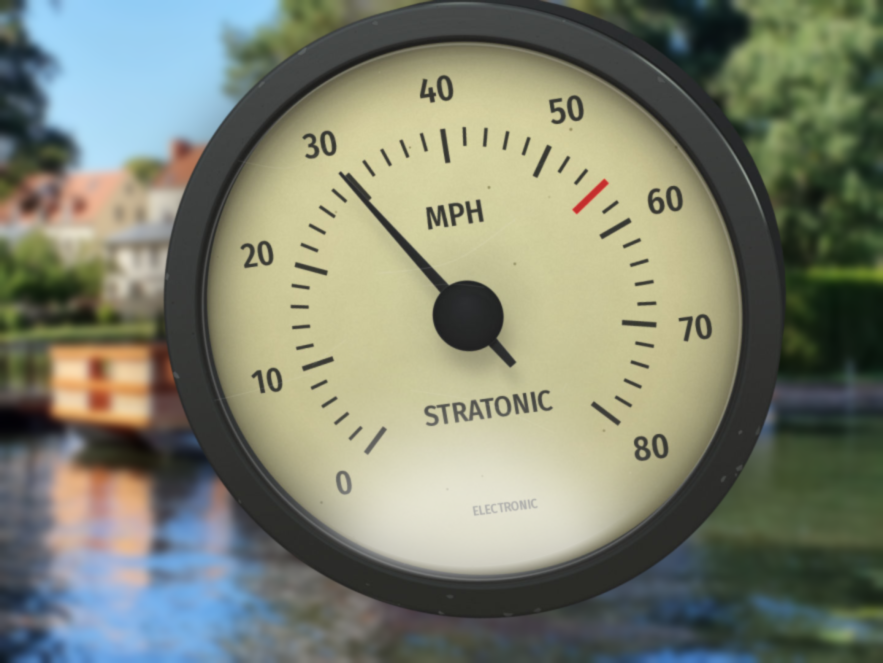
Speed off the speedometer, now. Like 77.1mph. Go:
30mph
